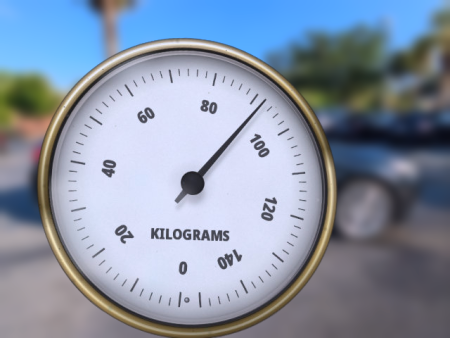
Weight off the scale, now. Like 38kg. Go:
92kg
